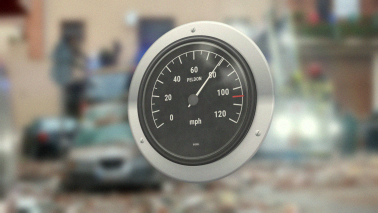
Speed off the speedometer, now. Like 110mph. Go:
80mph
